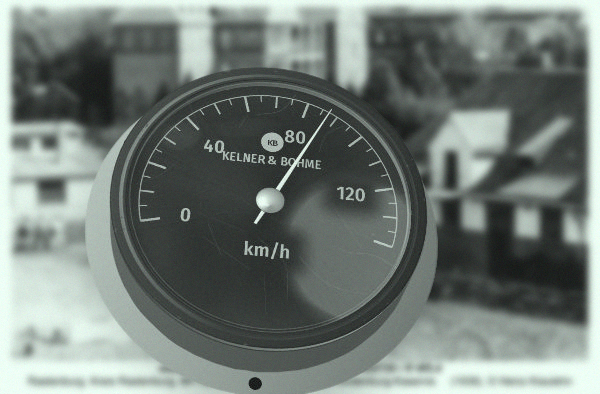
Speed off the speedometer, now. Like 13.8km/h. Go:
87.5km/h
